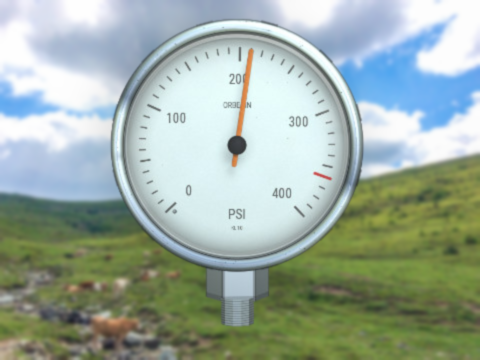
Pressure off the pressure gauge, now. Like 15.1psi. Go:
210psi
